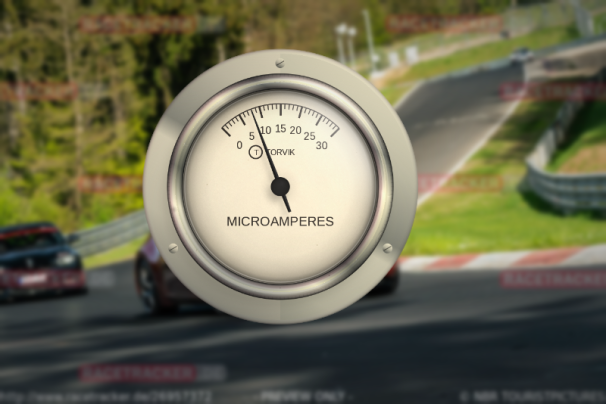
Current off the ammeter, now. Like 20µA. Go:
8µA
